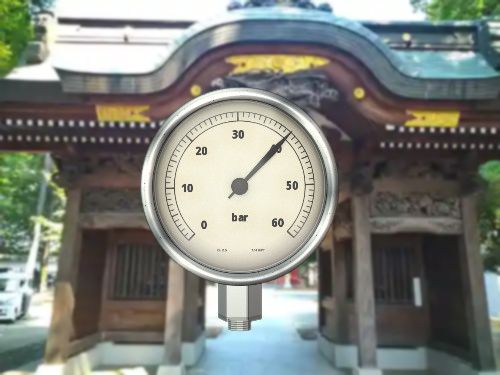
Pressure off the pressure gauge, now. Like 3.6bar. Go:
40bar
